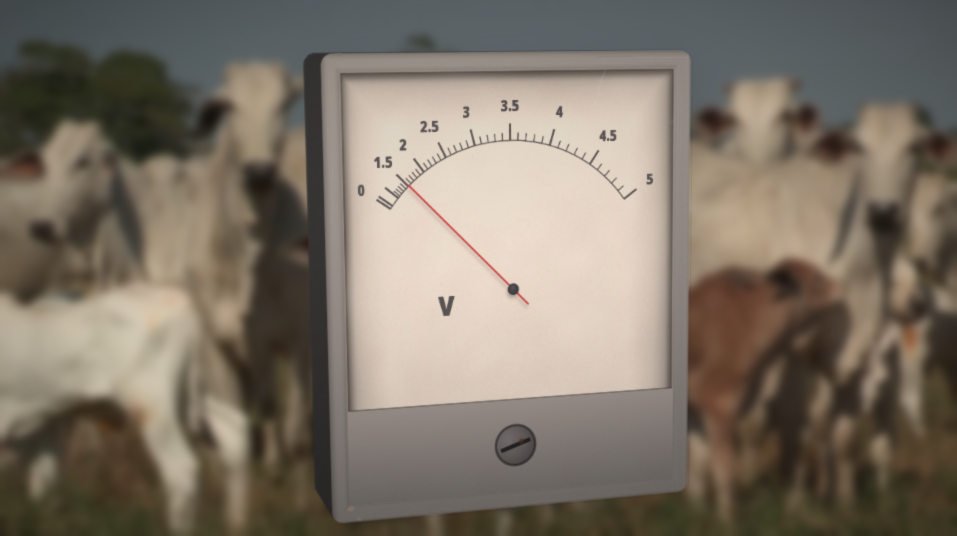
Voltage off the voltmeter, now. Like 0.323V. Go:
1.5V
